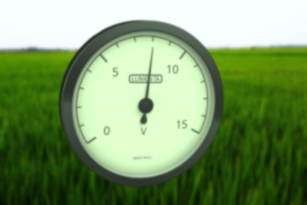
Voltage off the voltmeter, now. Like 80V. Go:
8V
